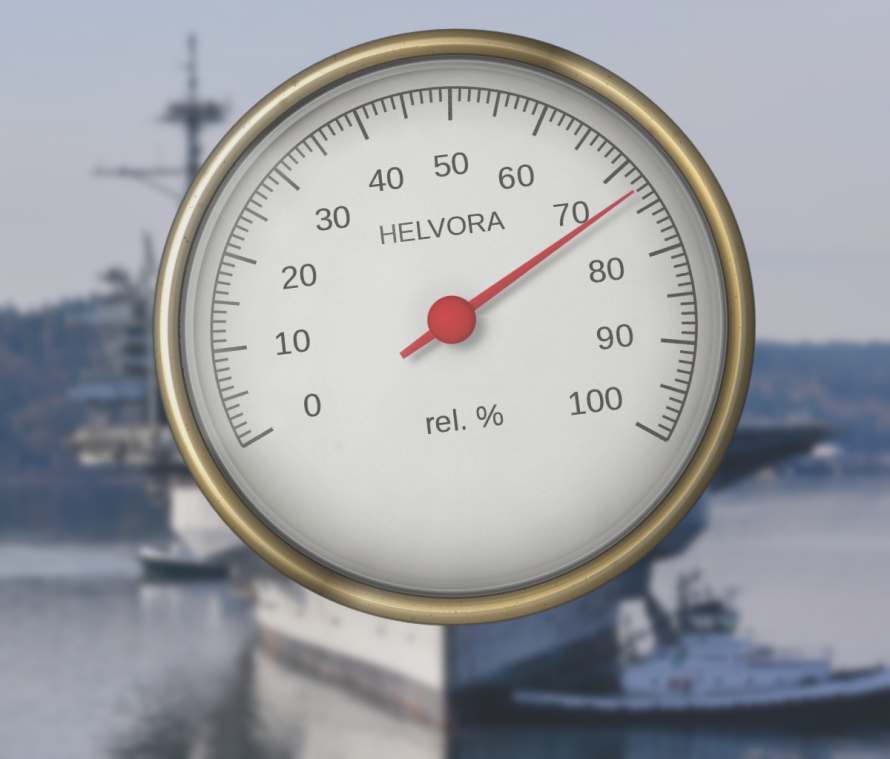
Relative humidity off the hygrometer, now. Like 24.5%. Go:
73%
